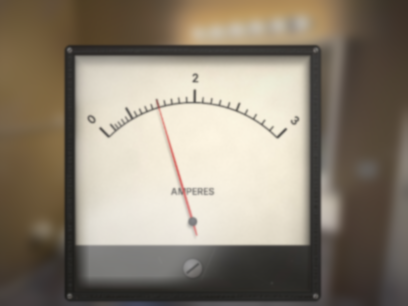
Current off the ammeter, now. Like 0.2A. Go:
1.5A
